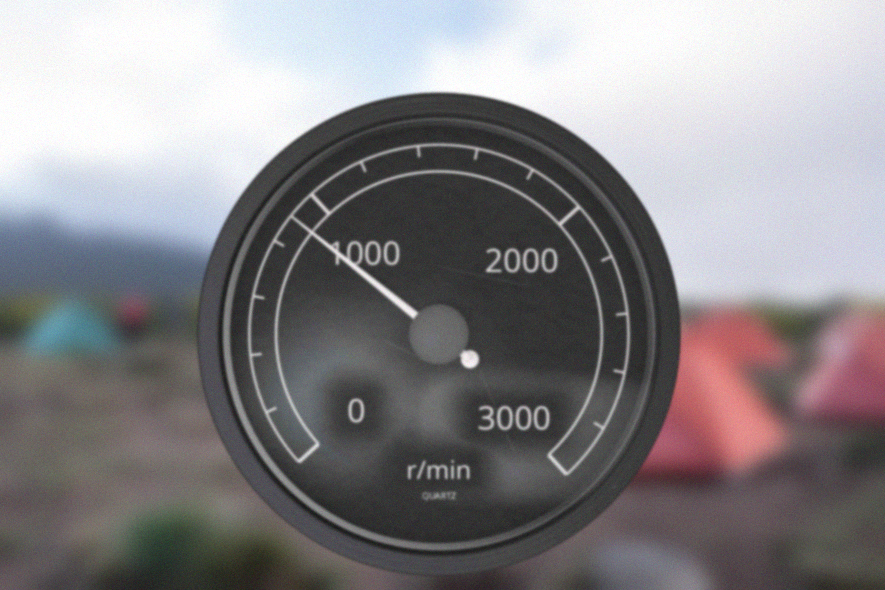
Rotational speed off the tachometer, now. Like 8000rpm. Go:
900rpm
